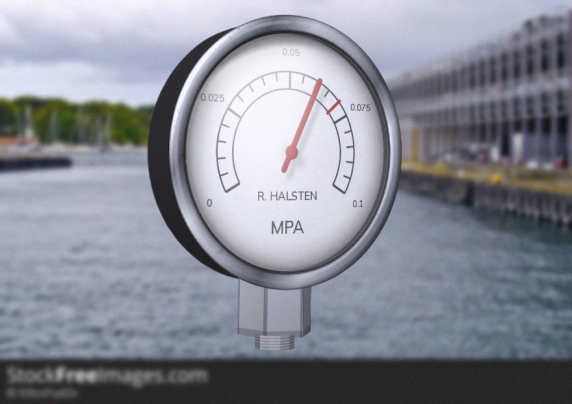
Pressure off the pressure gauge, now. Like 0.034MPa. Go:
0.06MPa
